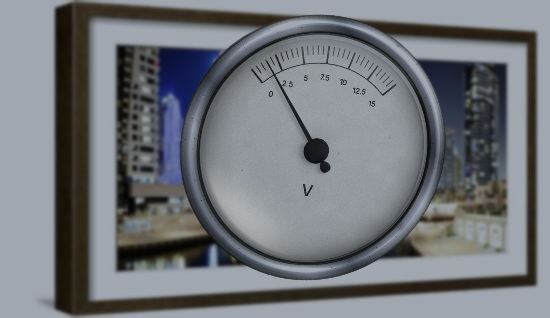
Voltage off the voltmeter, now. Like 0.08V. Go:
1.5V
